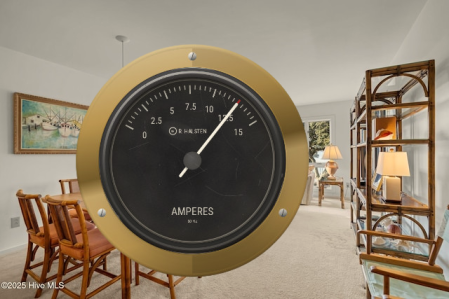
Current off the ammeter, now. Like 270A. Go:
12.5A
